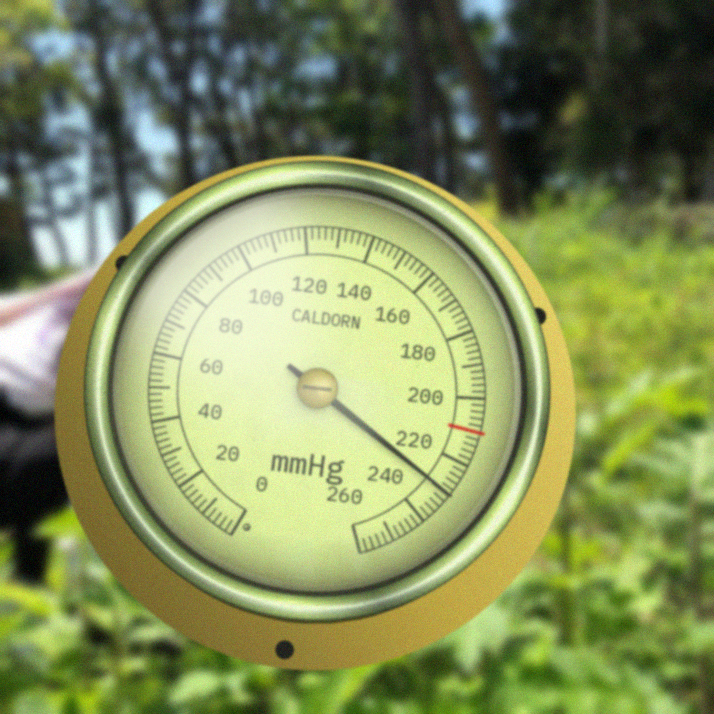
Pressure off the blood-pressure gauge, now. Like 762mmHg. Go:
230mmHg
